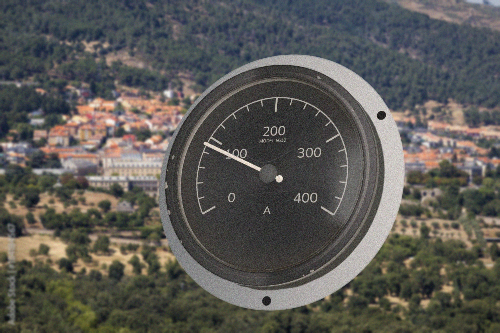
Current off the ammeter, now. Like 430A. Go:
90A
